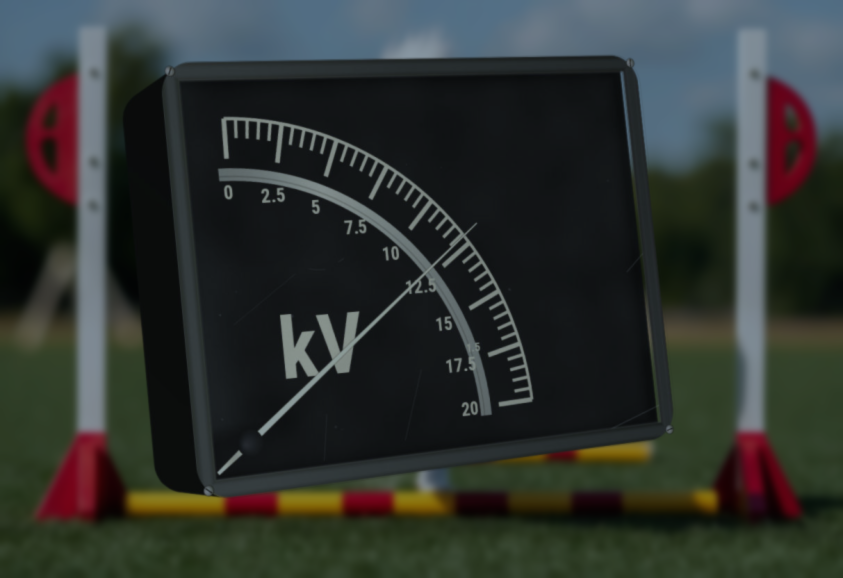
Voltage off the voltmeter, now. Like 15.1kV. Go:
12kV
